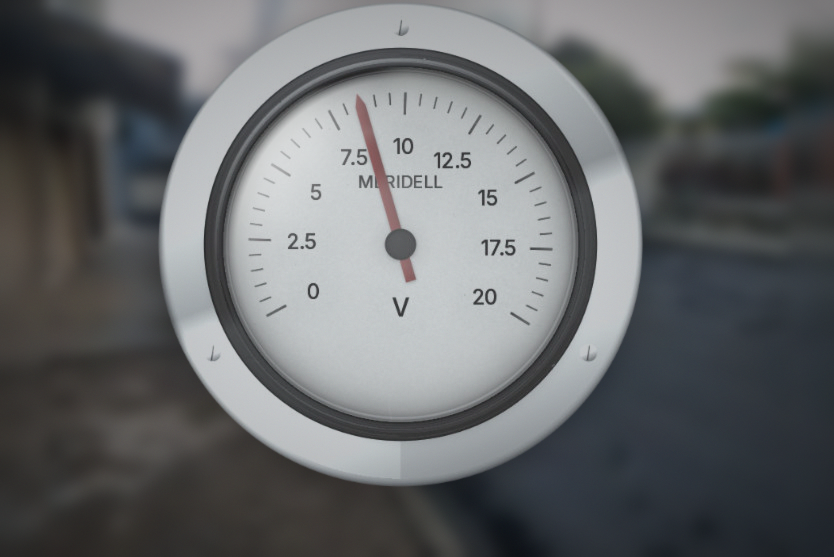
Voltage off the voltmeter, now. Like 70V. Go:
8.5V
